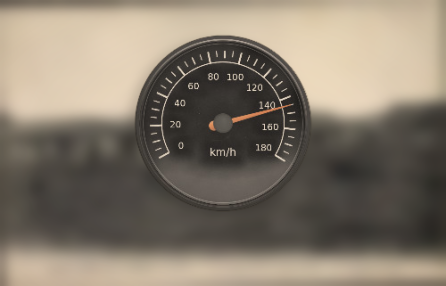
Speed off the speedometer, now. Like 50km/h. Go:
145km/h
